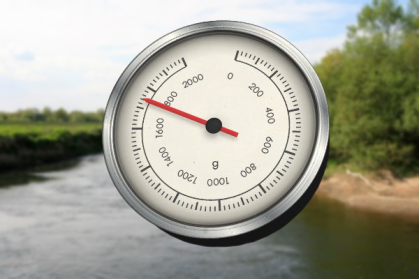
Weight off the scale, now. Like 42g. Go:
1740g
